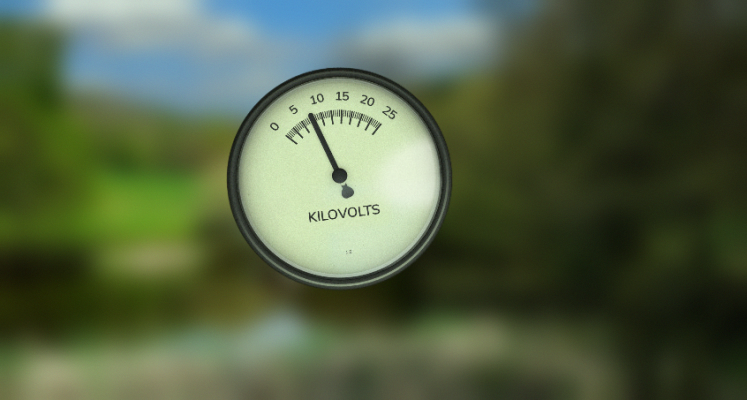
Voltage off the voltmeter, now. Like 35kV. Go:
7.5kV
